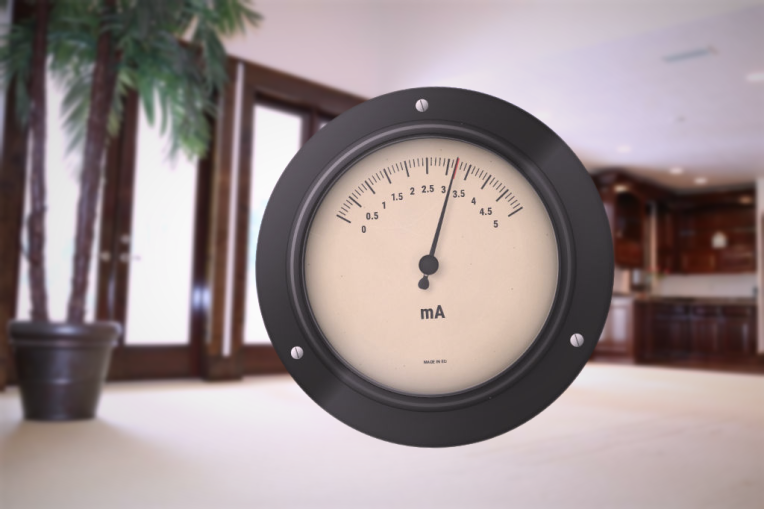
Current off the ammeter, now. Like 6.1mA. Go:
3.2mA
